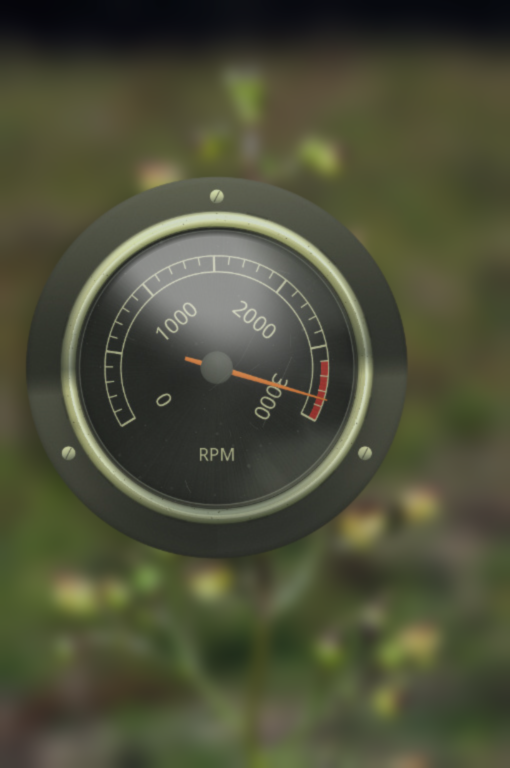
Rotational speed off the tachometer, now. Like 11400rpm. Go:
2850rpm
